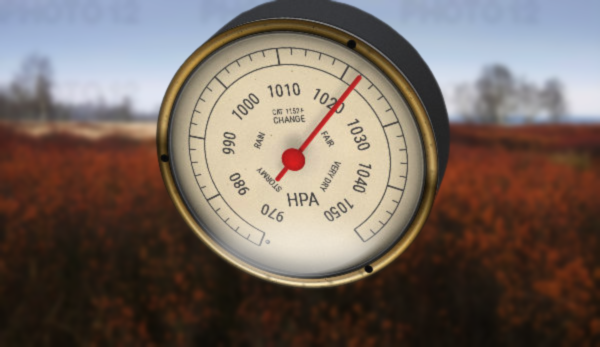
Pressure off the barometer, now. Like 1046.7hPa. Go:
1022hPa
